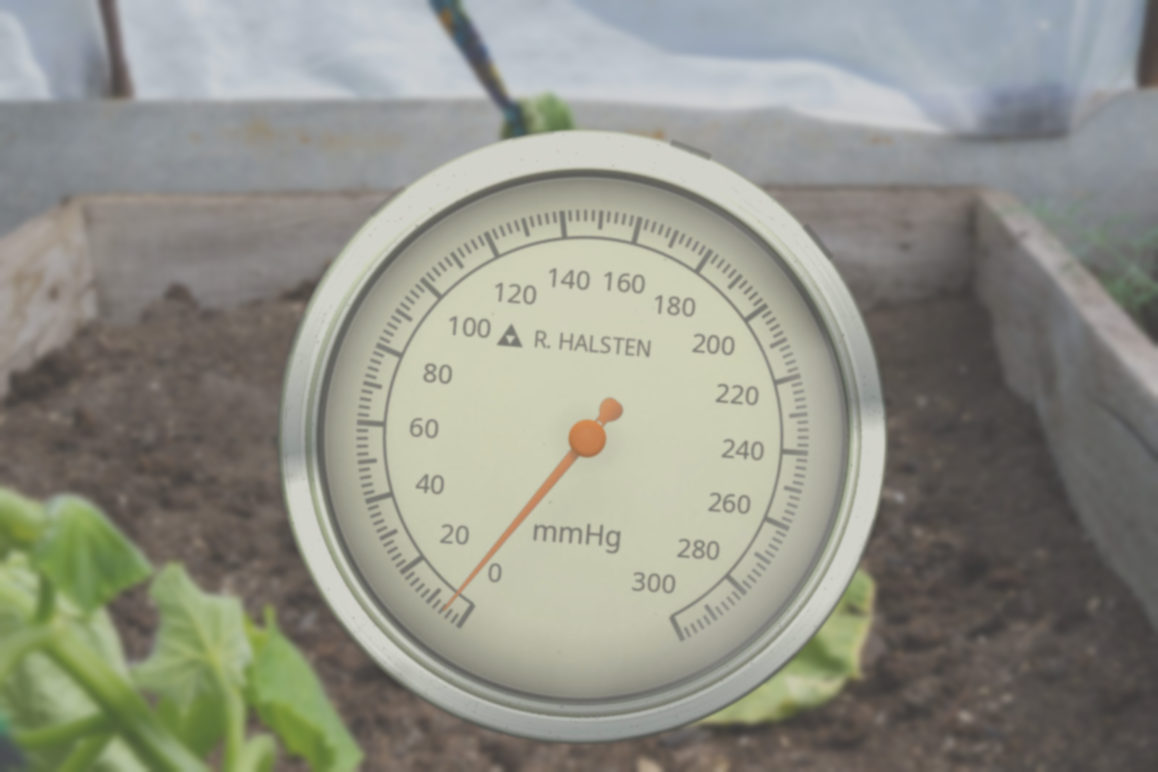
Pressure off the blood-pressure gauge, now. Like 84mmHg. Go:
6mmHg
